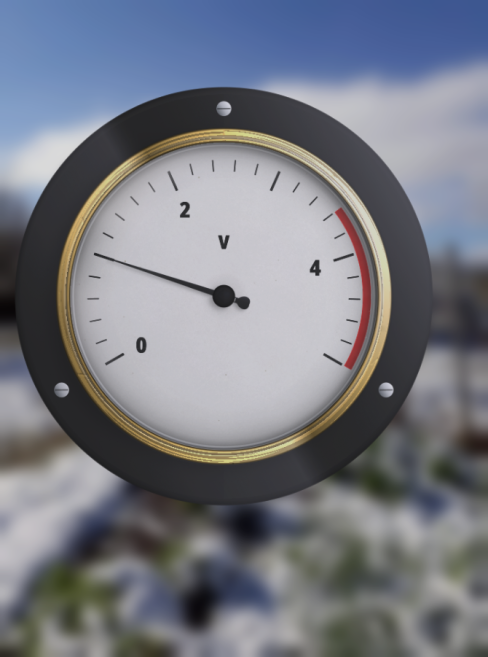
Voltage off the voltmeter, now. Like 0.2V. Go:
1V
